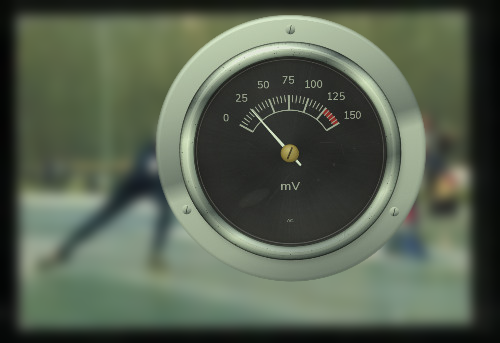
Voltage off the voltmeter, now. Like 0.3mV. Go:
25mV
